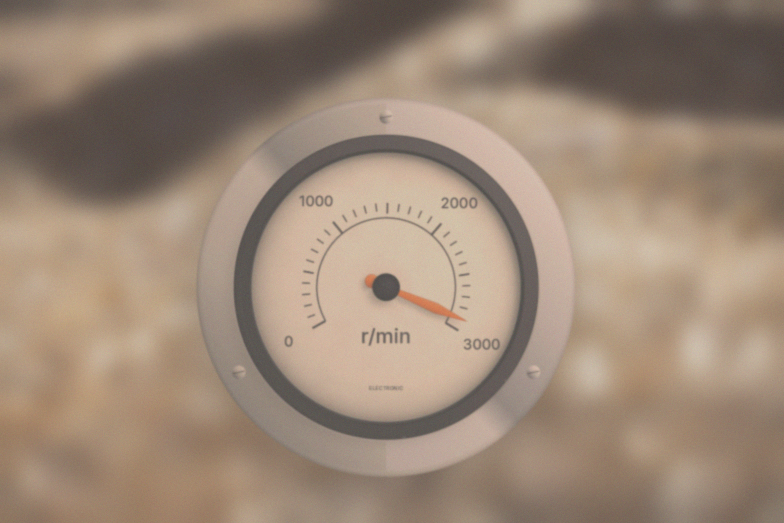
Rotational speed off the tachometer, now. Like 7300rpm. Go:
2900rpm
